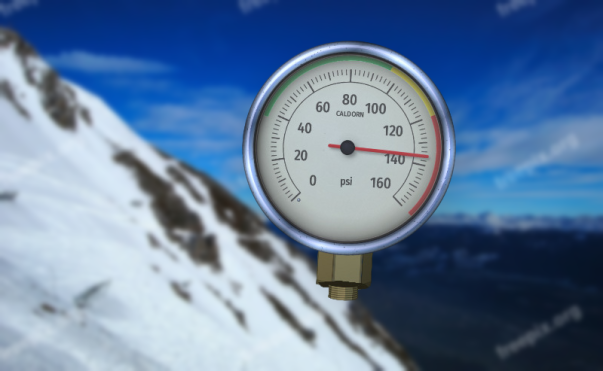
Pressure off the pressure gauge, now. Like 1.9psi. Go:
136psi
